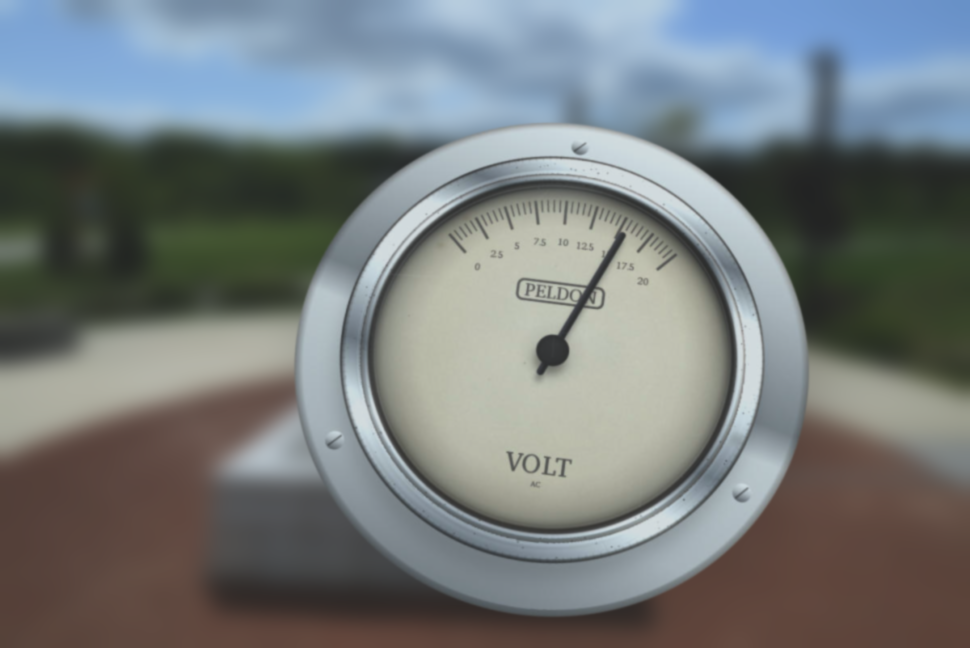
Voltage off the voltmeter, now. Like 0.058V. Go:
15.5V
